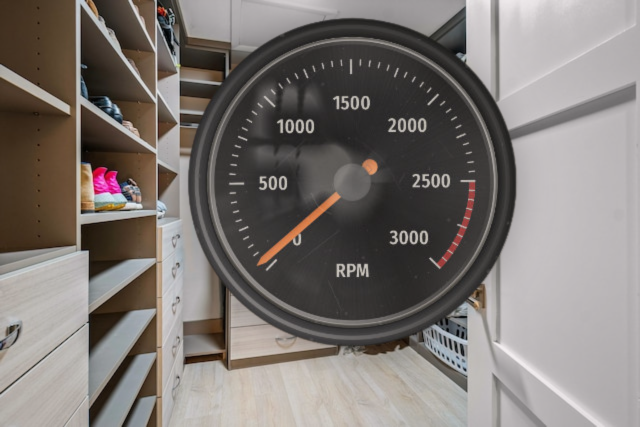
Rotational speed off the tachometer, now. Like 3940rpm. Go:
50rpm
